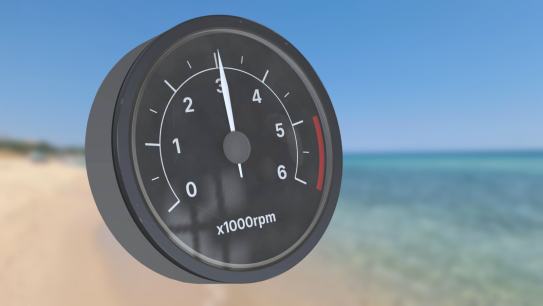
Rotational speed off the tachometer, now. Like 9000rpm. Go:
3000rpm
